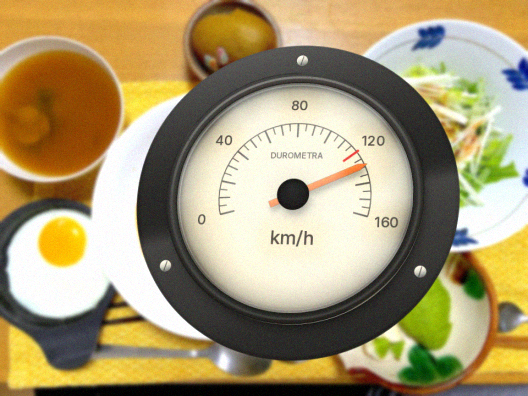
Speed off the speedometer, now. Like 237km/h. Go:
130km/h
